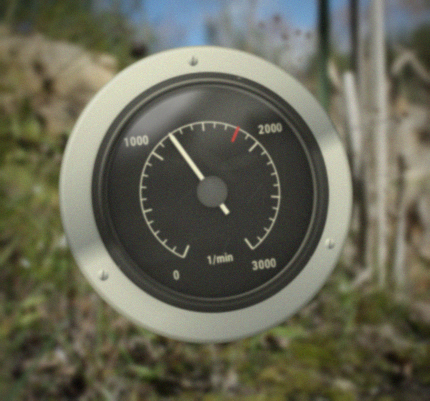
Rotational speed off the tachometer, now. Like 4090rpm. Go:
1200rpm
